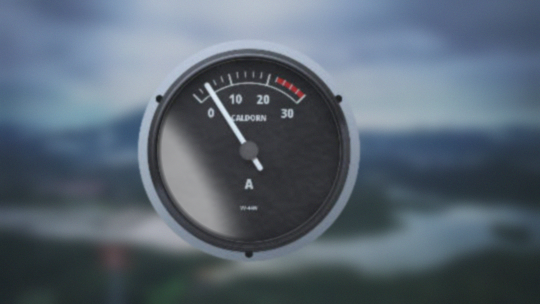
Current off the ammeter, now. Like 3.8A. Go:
4A
